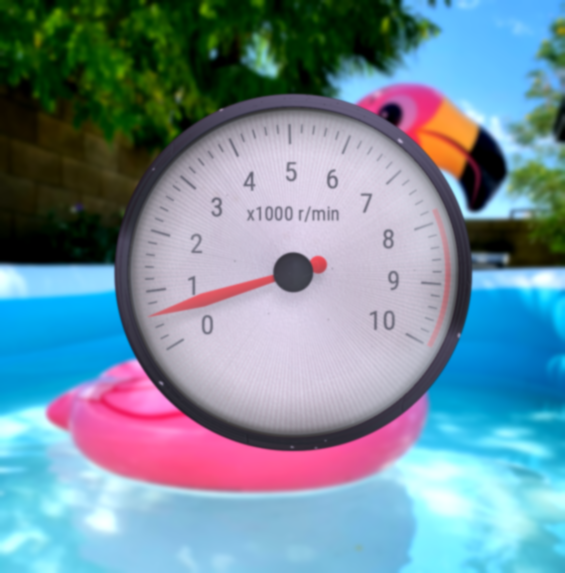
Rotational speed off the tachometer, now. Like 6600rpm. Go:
600rpm
